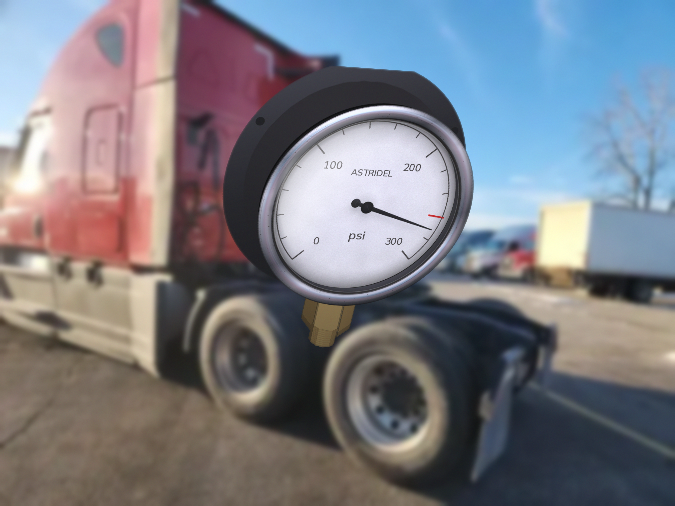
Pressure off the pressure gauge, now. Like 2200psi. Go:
270psi
